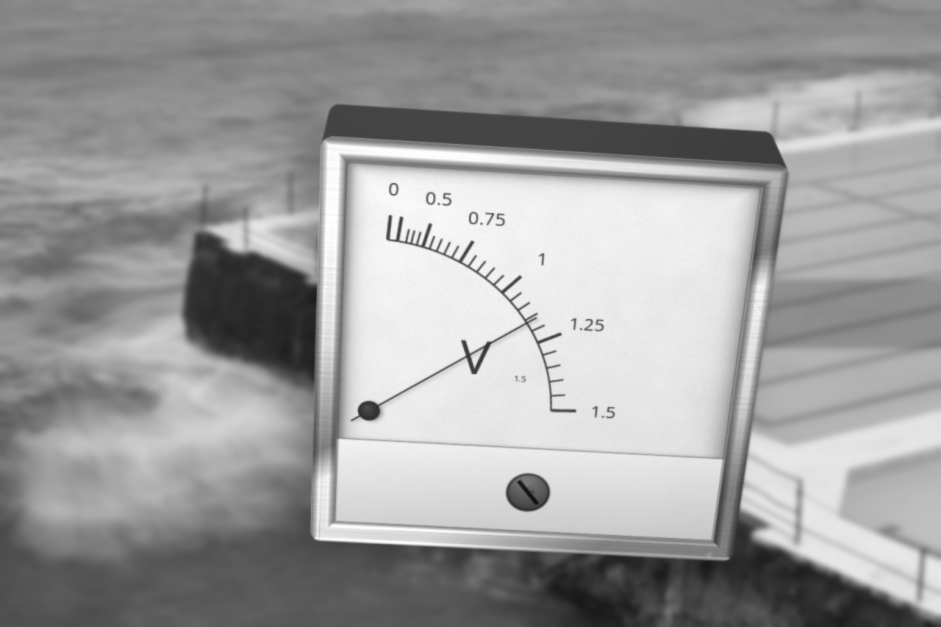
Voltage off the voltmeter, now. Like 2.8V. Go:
1.15V
